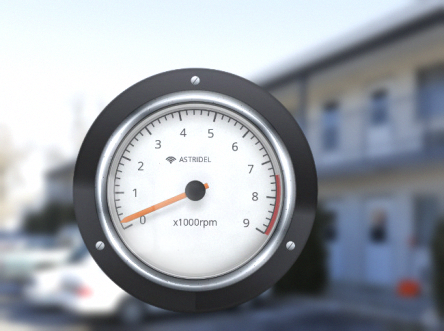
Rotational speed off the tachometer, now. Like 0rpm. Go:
200rpm
